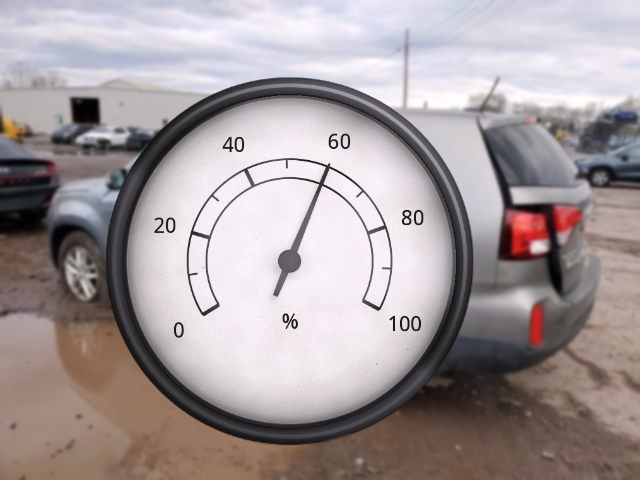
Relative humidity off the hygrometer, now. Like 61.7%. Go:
60%
